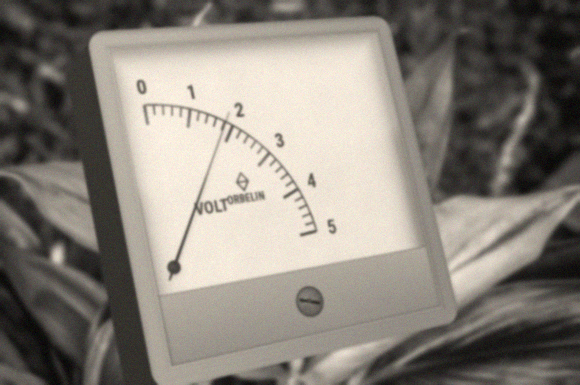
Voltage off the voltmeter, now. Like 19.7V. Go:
1.8V
